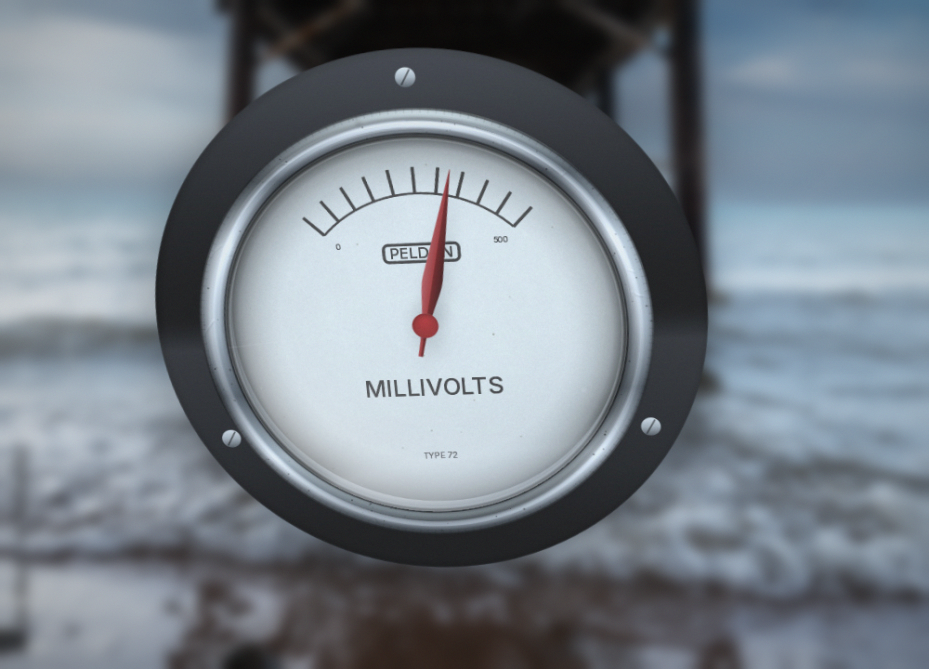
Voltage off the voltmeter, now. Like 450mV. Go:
325mV
